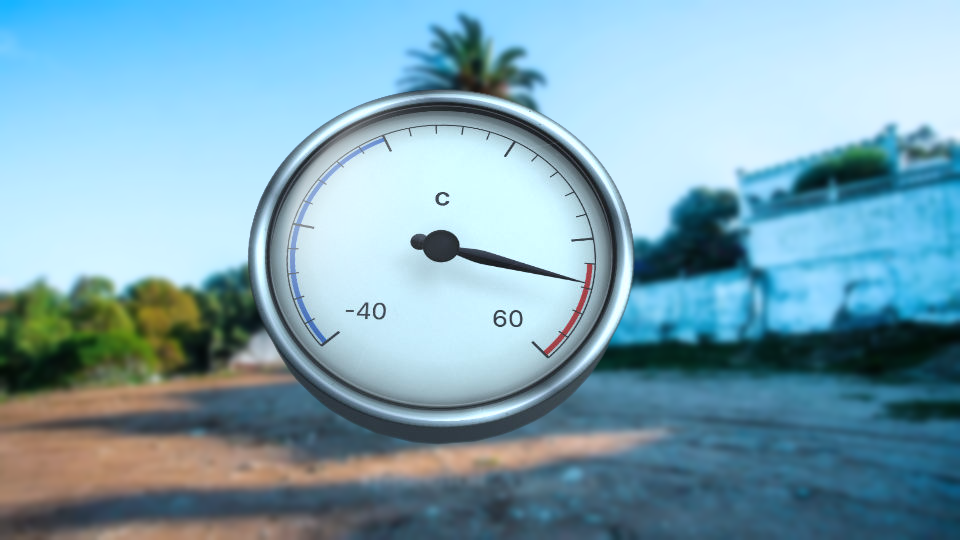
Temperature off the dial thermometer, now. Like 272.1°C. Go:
48°C
